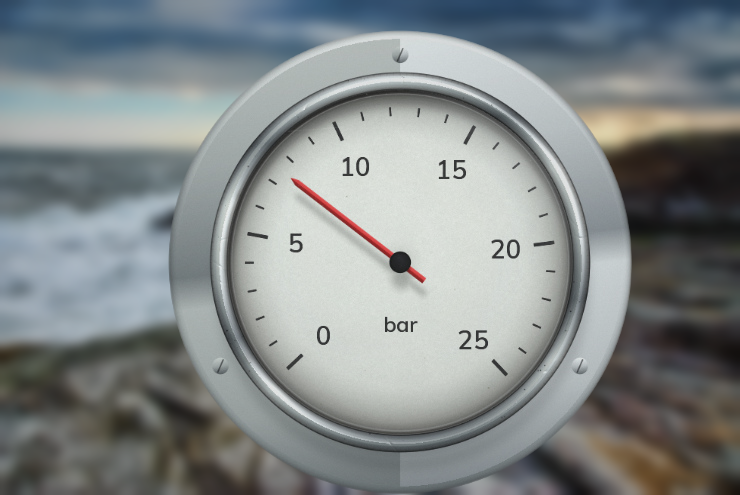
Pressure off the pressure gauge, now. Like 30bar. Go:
7.5bar
